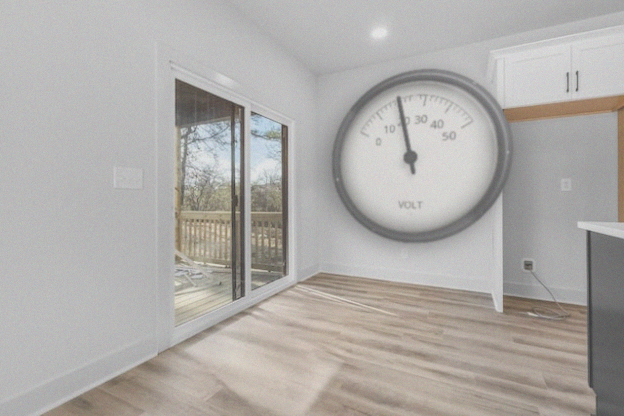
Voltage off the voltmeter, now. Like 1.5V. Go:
20V
